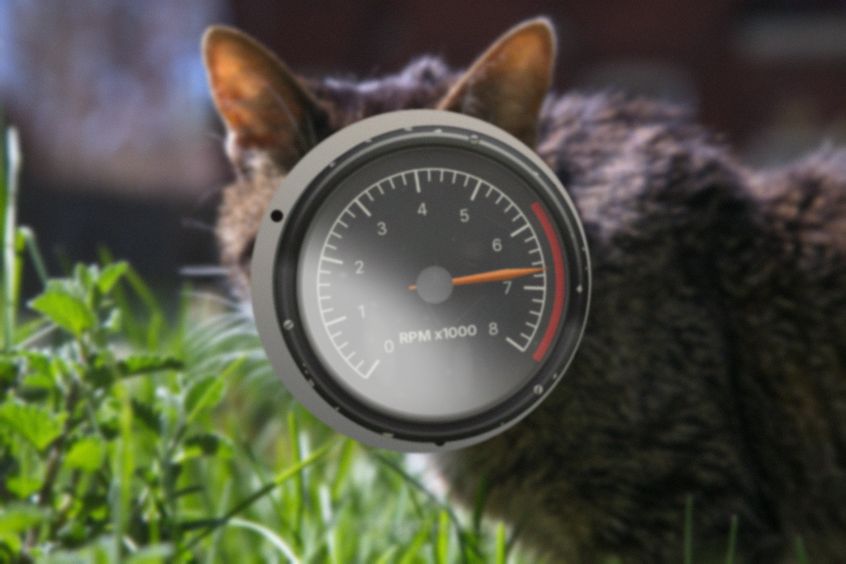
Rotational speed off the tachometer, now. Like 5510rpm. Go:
6700rpm
